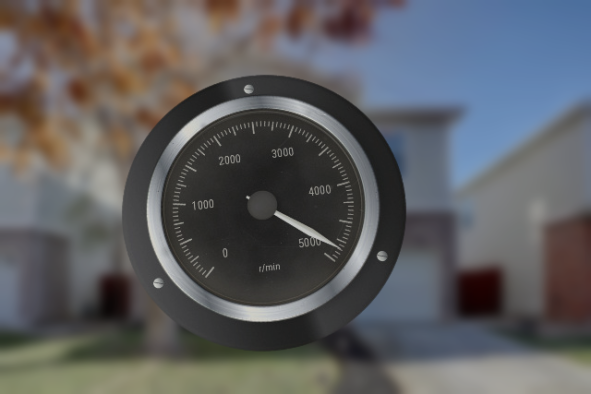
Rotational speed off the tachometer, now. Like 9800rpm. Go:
4850rpm
